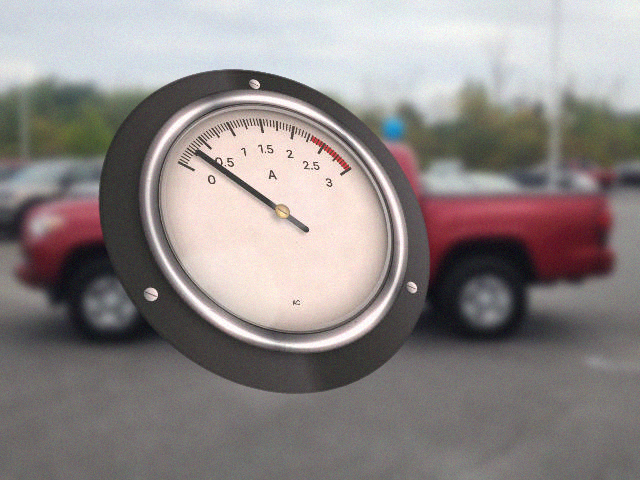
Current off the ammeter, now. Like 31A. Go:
0.25A
